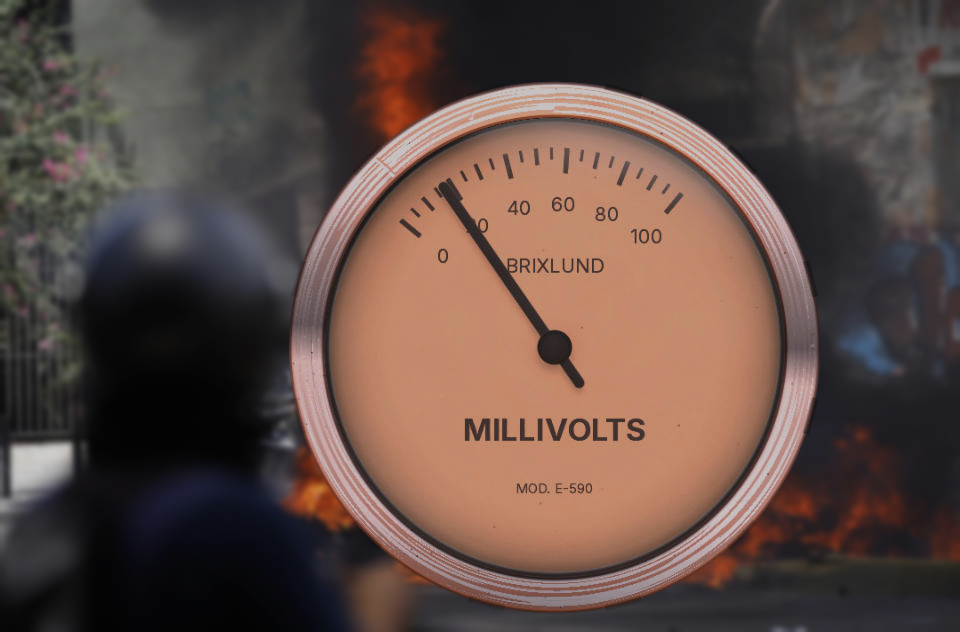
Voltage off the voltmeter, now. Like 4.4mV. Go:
17.5mV
